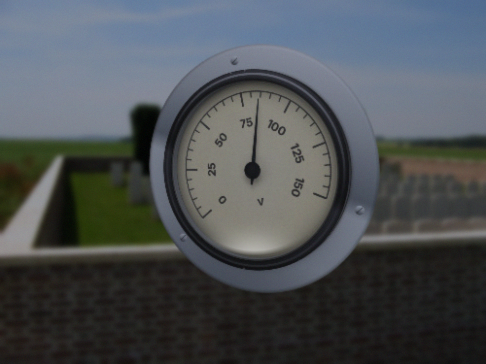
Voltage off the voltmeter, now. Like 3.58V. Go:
85V
